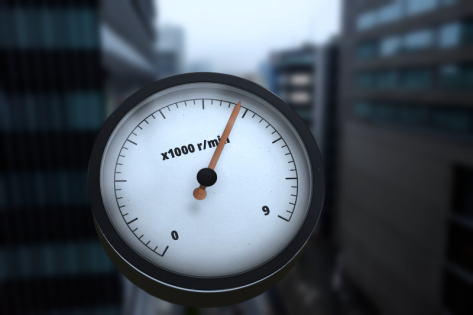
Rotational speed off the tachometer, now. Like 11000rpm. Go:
5800rpm
